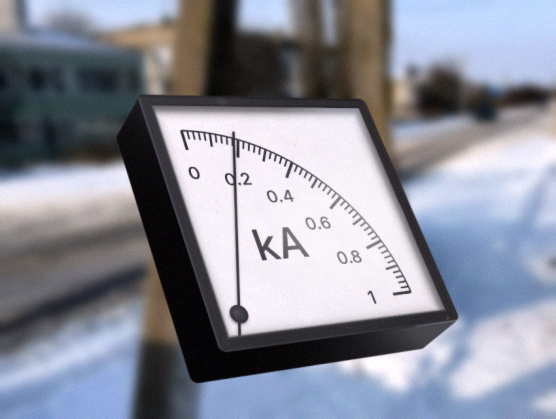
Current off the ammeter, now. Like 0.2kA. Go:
0.18kA
